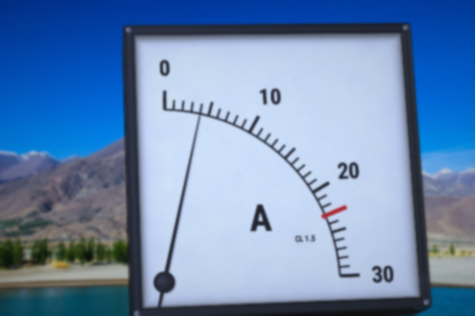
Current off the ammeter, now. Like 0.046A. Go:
4A
